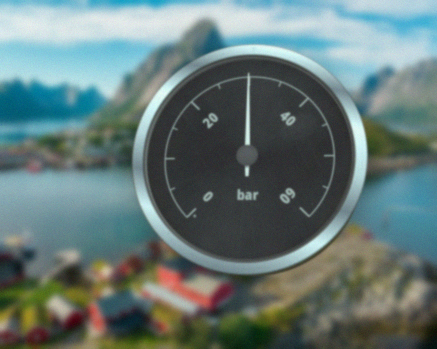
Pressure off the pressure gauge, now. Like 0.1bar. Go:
30bar
